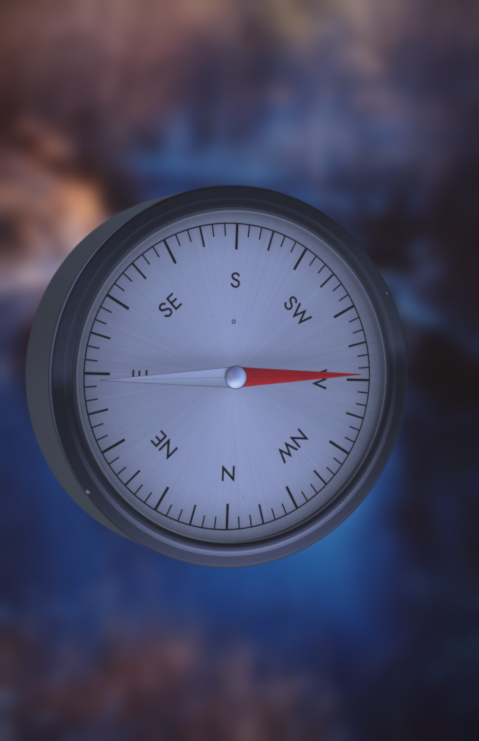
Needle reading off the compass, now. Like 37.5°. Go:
267.5°
